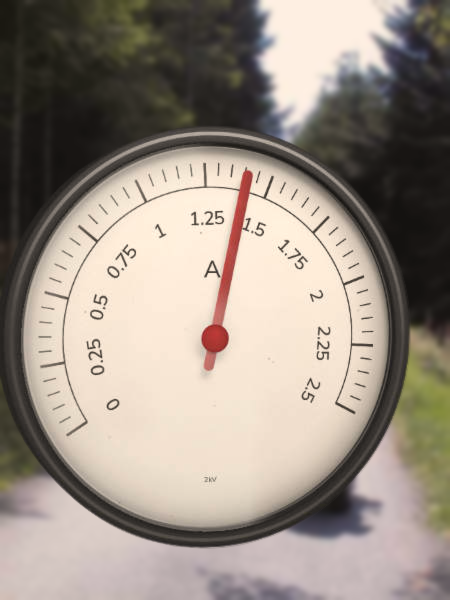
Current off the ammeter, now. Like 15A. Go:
1.4A
